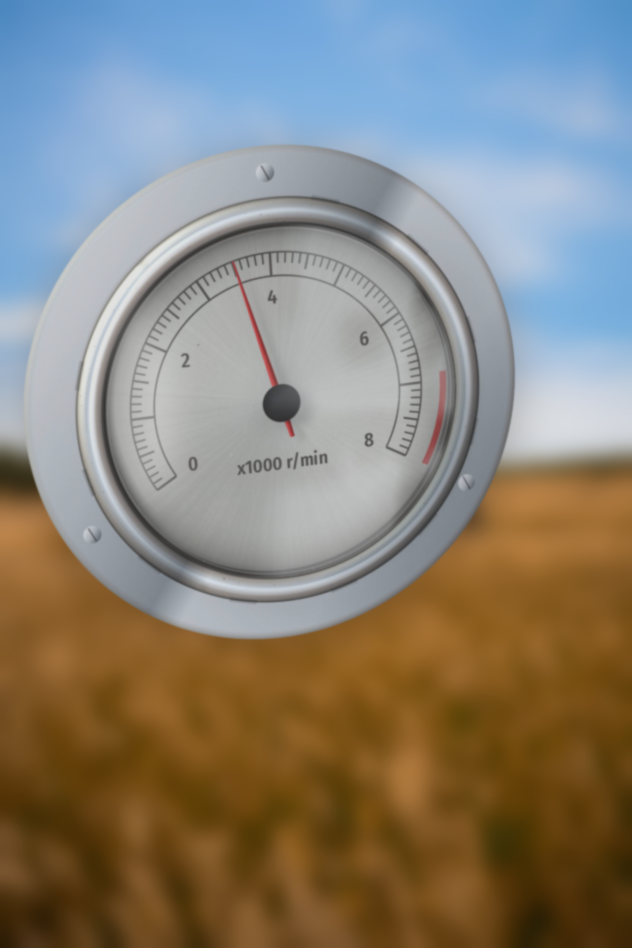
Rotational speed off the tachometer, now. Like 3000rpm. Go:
3500rpm
